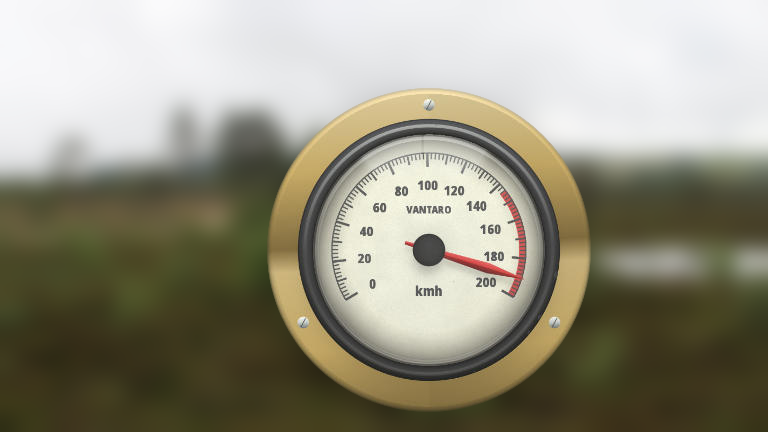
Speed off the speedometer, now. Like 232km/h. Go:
190km/h
